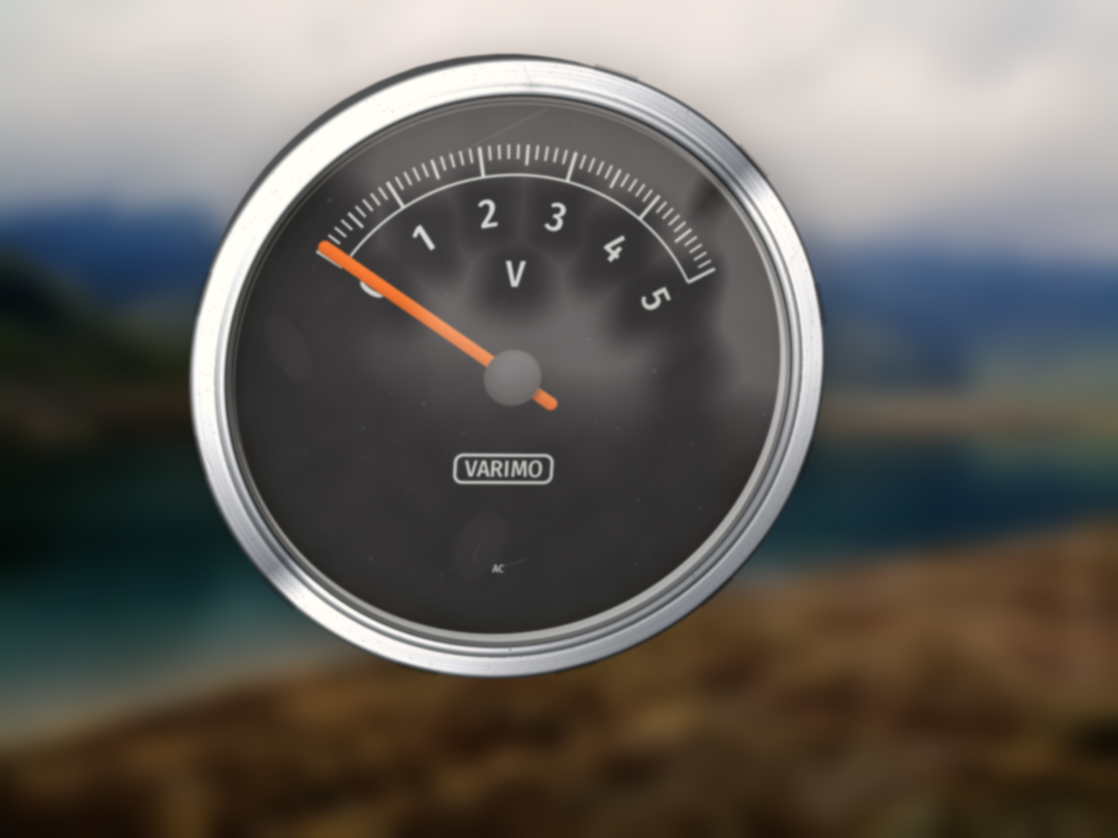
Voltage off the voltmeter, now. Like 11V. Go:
0.1V
